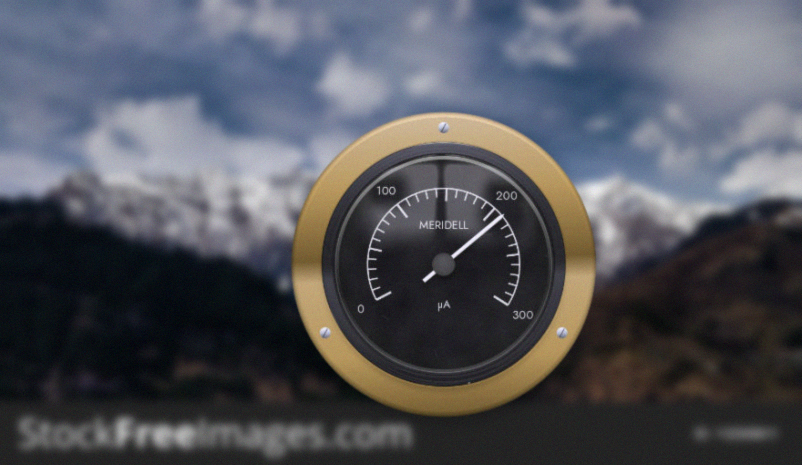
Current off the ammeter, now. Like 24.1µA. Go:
210µA
